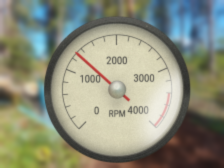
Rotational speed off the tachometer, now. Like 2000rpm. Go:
1300rpm
